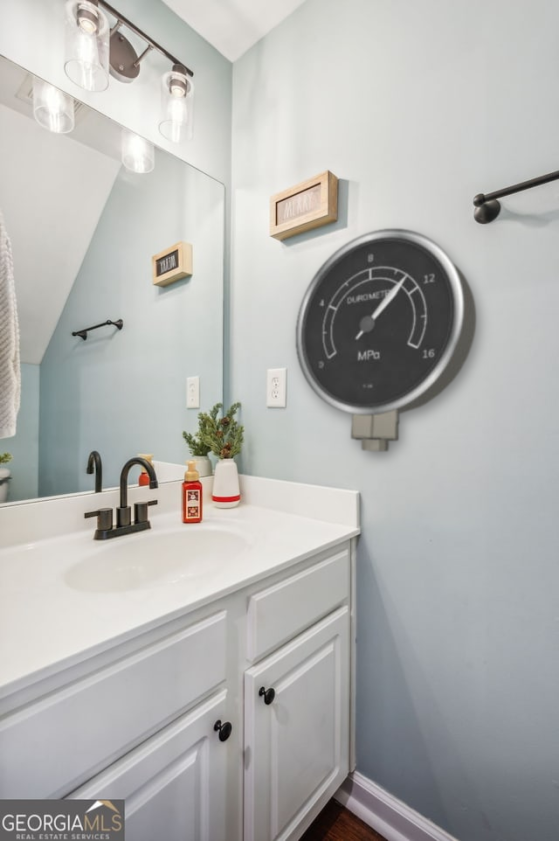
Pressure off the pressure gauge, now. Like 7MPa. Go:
11MPa
